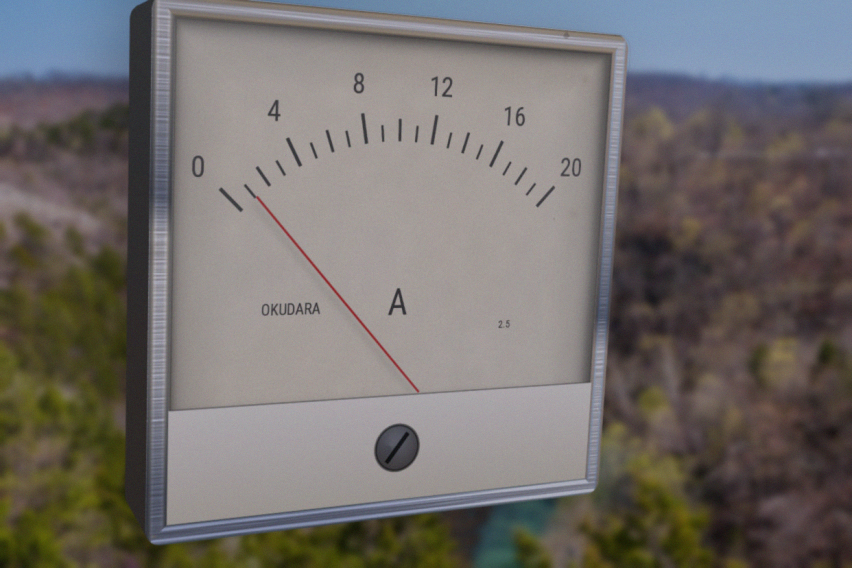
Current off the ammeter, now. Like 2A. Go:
1A
